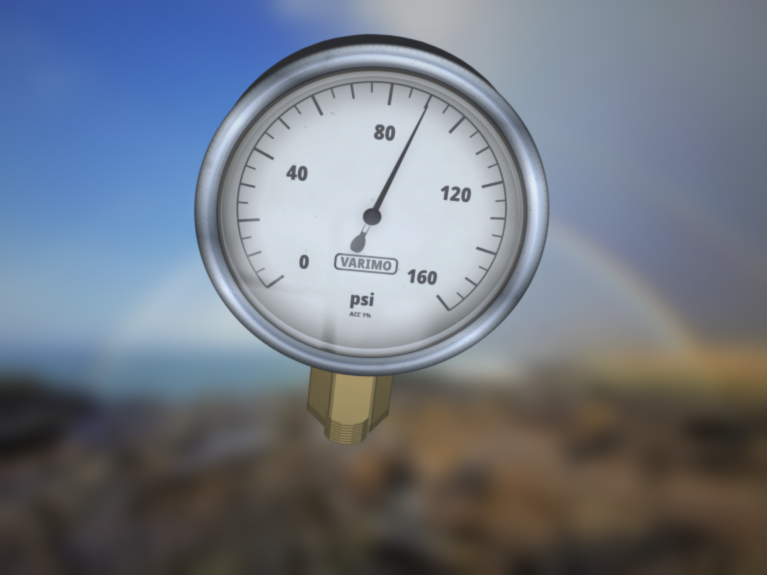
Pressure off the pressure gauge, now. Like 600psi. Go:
90psi
